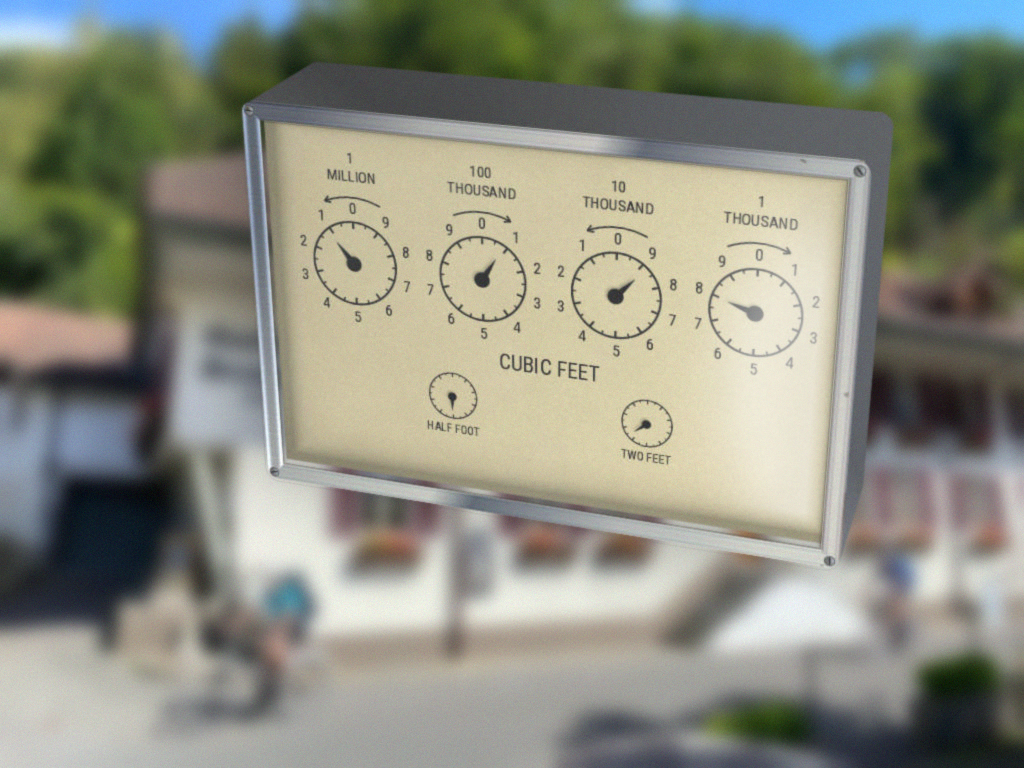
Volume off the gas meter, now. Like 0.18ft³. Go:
108800ft³
